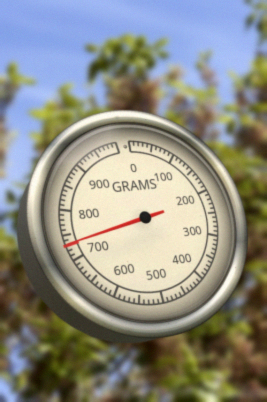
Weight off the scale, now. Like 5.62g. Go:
730g
